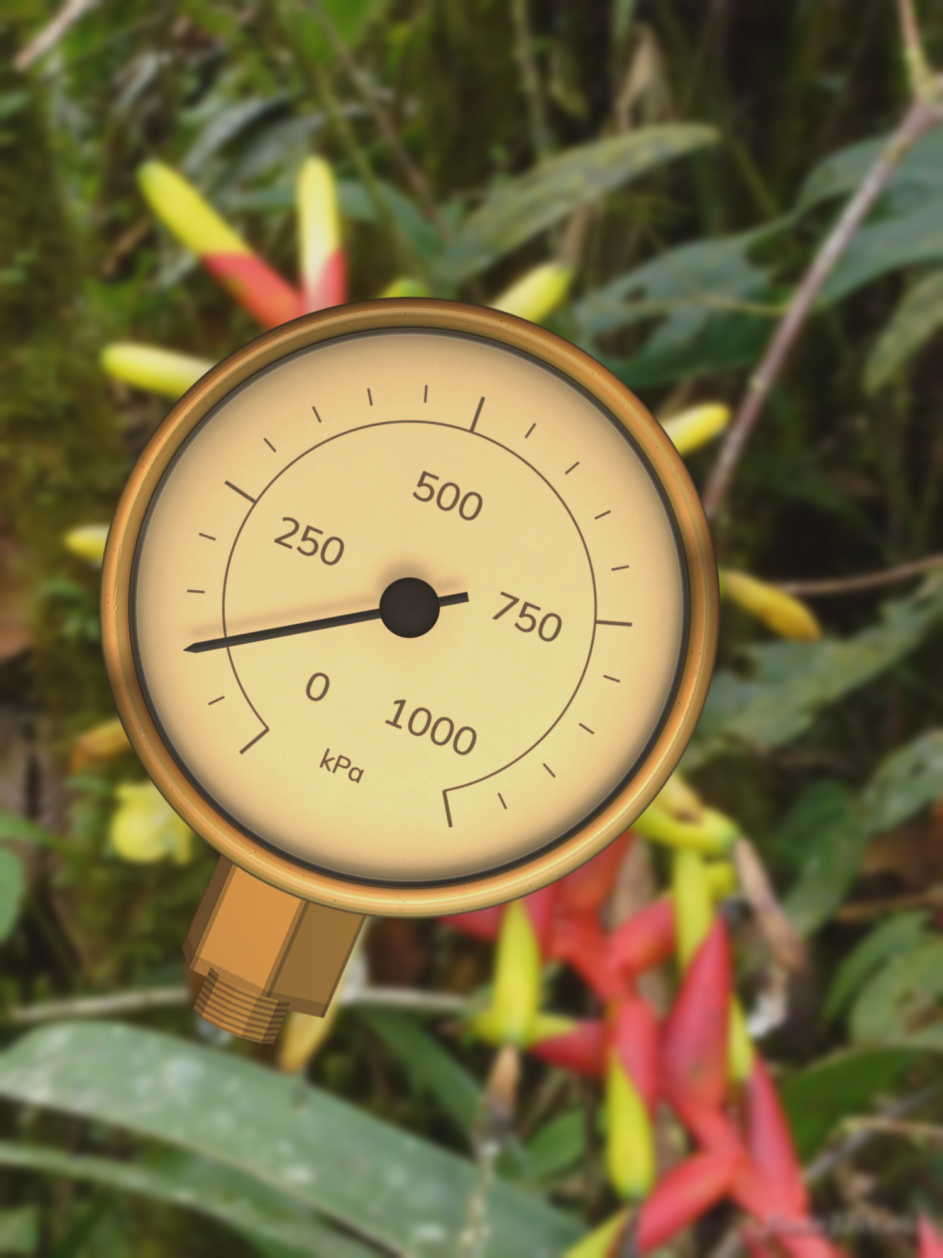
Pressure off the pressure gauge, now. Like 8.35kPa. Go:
100kPa
